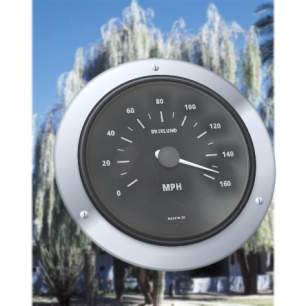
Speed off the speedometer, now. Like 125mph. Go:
155mph
